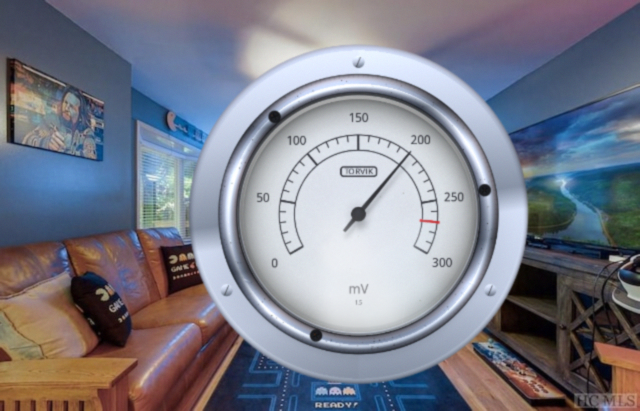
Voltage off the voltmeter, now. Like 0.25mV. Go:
200mV
